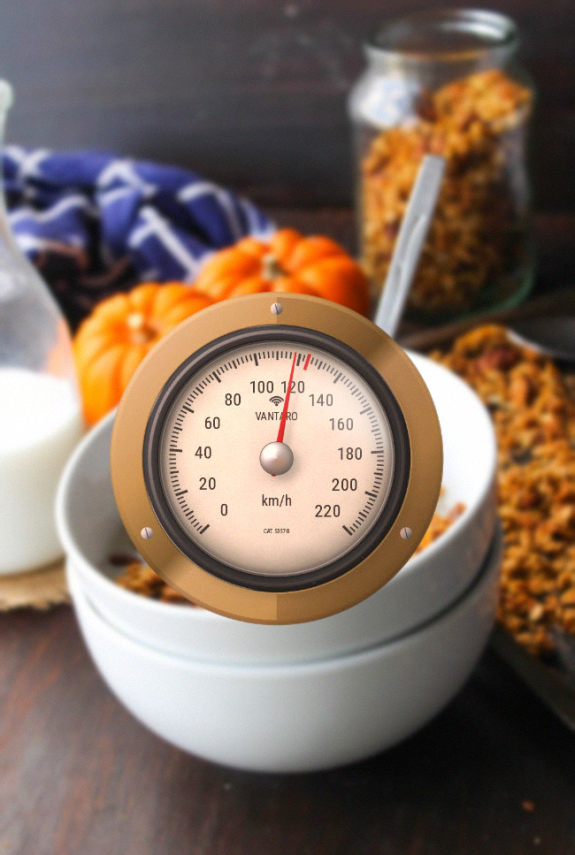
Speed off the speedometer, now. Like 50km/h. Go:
118km/h
